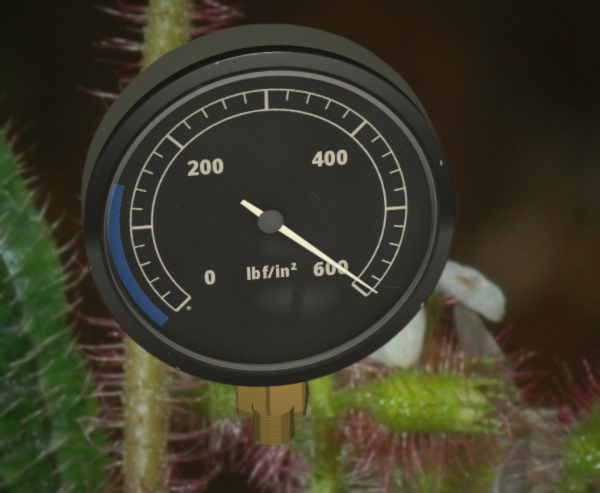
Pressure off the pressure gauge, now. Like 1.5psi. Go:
590psi
